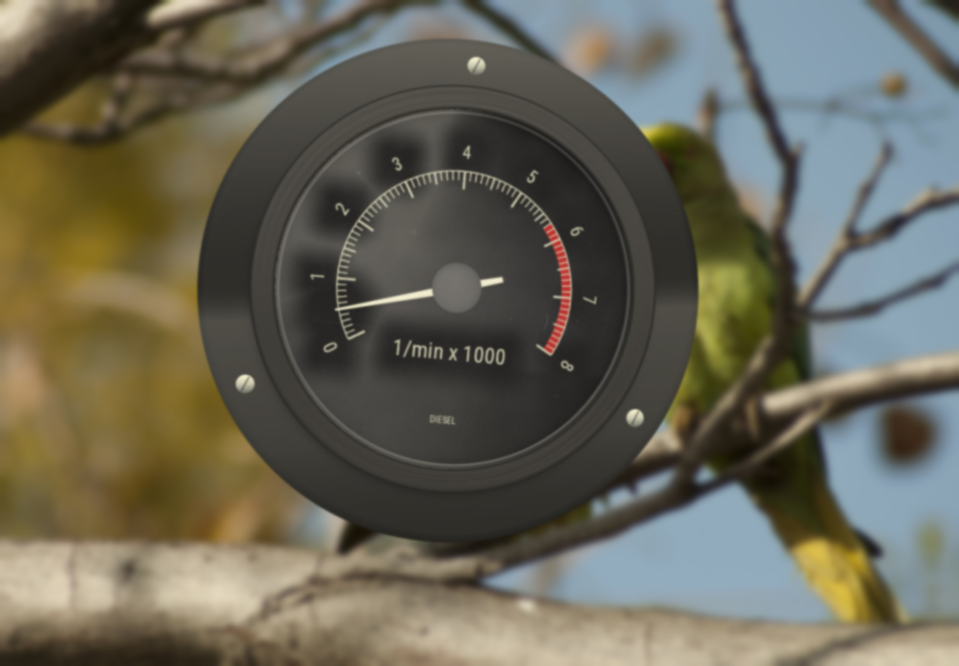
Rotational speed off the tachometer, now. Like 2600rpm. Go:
500rpm
